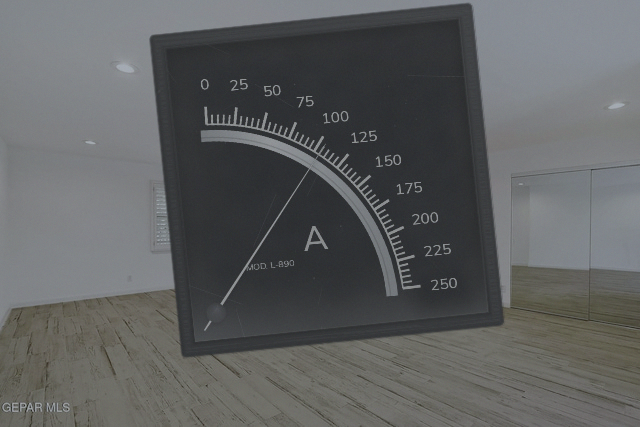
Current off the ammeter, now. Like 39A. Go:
105A
